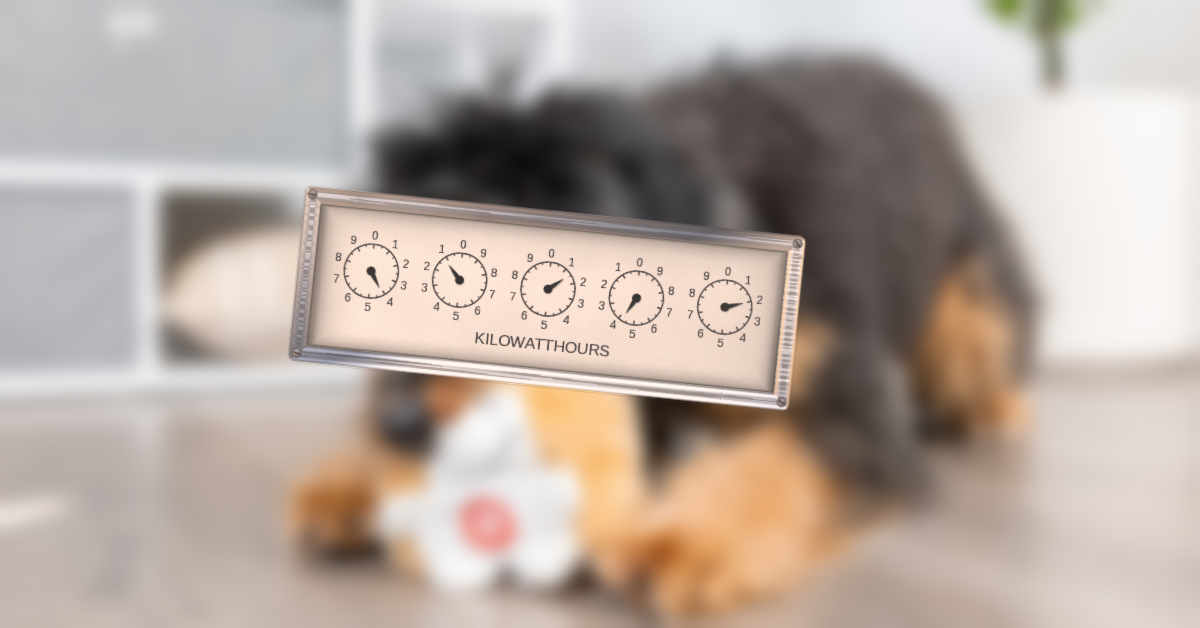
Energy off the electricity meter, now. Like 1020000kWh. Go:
41142kWh
